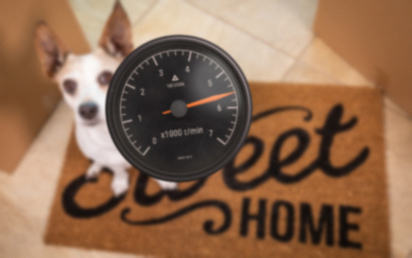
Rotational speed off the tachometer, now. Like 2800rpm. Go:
5600rpm
